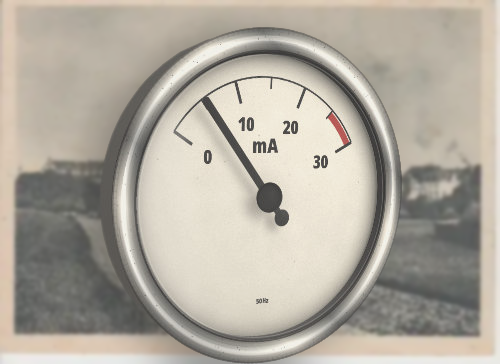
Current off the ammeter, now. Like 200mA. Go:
5mA
